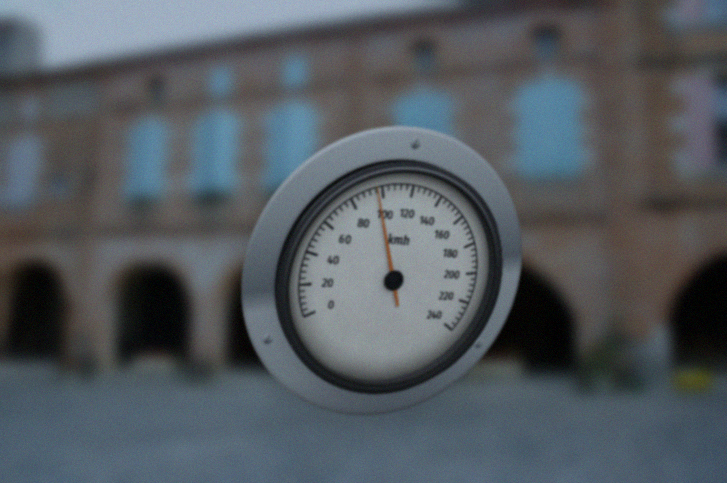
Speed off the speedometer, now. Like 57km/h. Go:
96km/h
